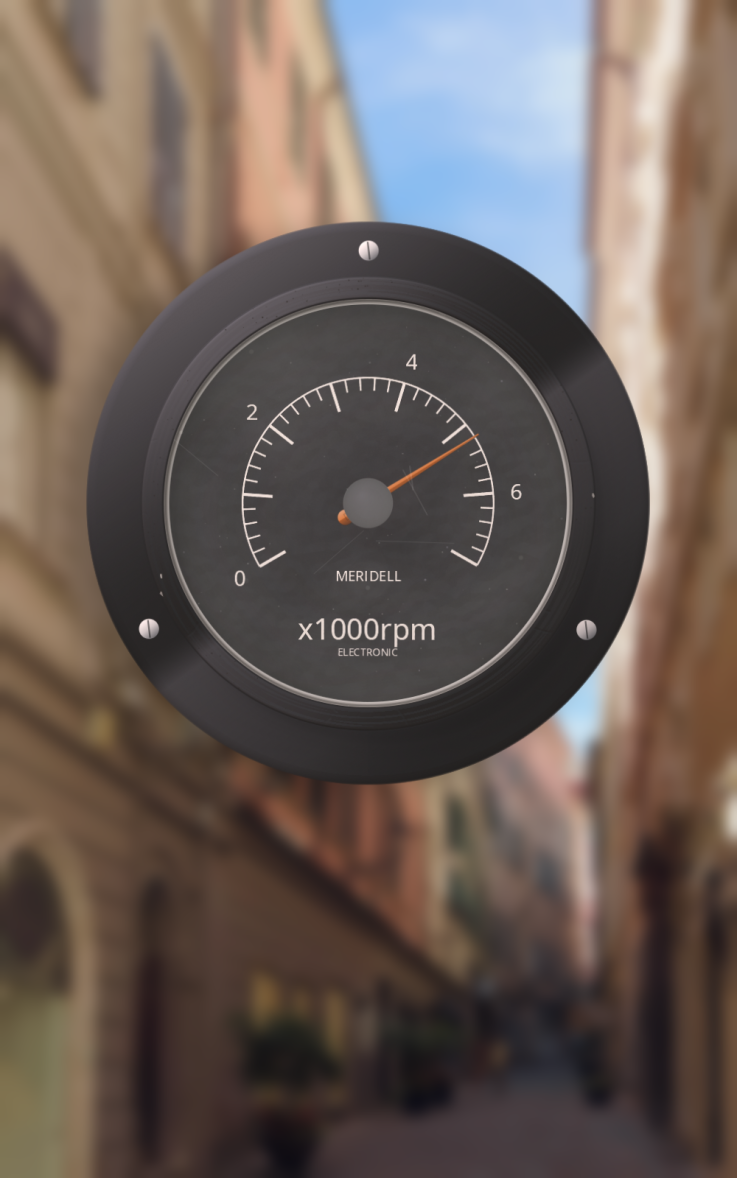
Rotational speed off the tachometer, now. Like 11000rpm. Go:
5200rpm
